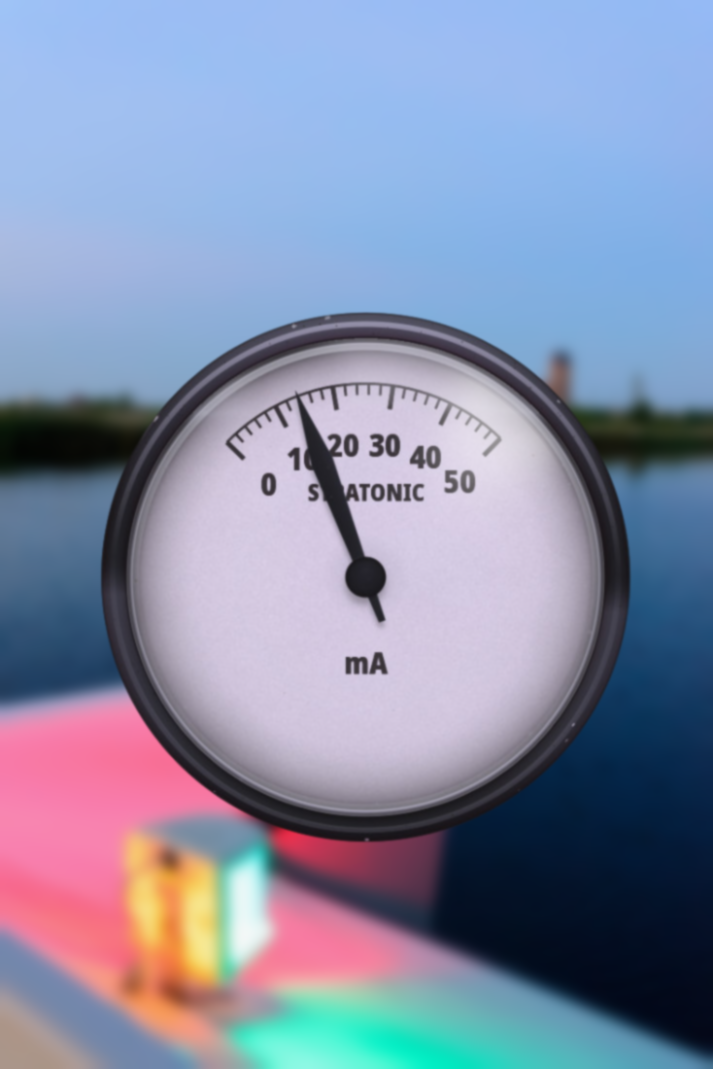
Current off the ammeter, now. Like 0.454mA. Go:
14mA
